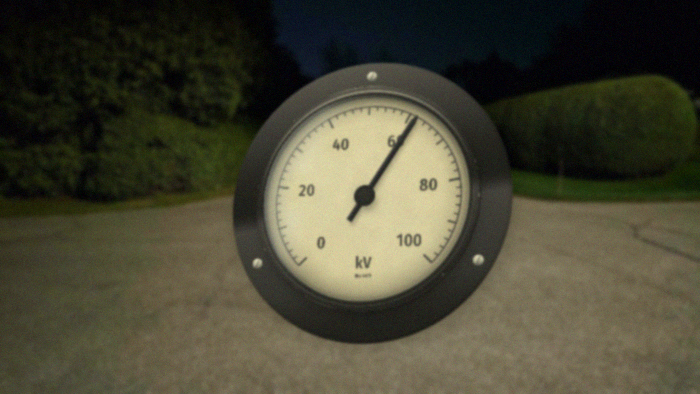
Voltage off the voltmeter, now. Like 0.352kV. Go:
62kV
